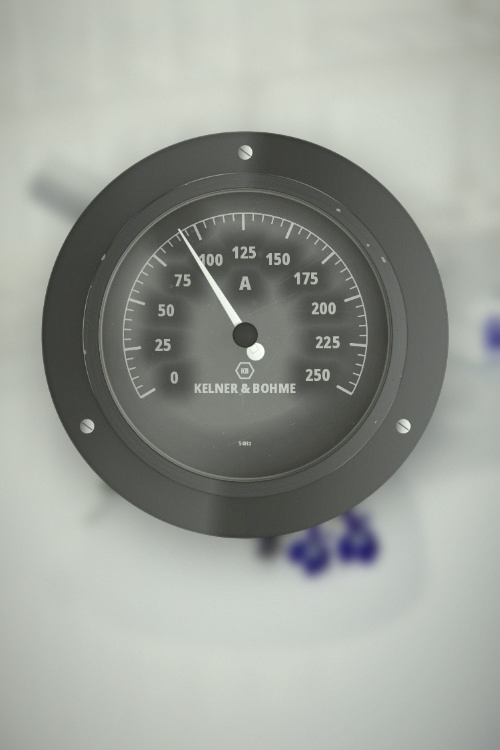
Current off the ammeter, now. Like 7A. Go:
92.5A
